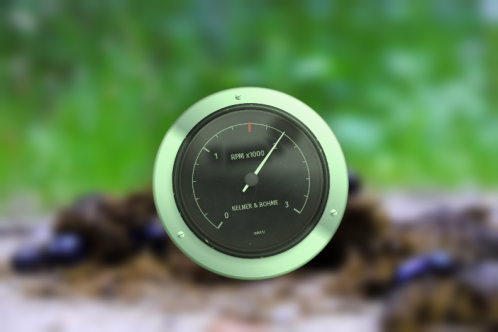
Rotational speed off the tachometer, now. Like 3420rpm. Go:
2000rpm
